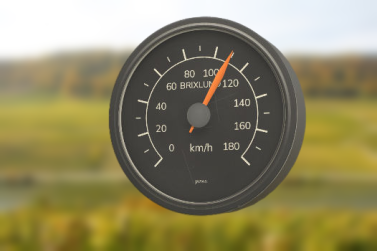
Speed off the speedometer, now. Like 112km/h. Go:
110km/h
